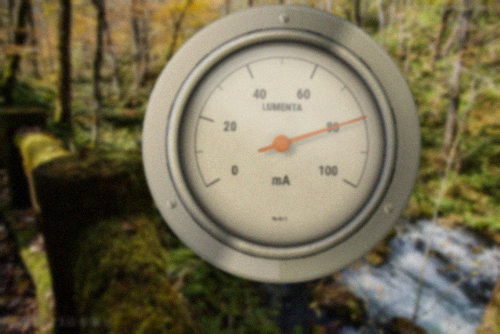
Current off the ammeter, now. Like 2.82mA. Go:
80mA
